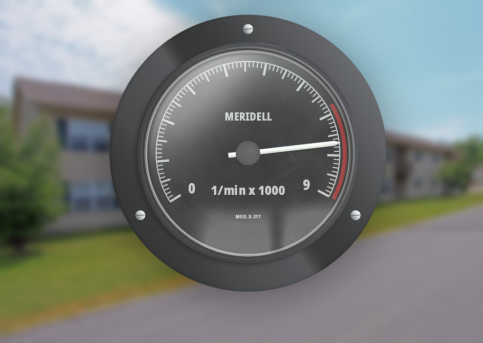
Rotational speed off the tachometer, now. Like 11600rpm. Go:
7700rpm
